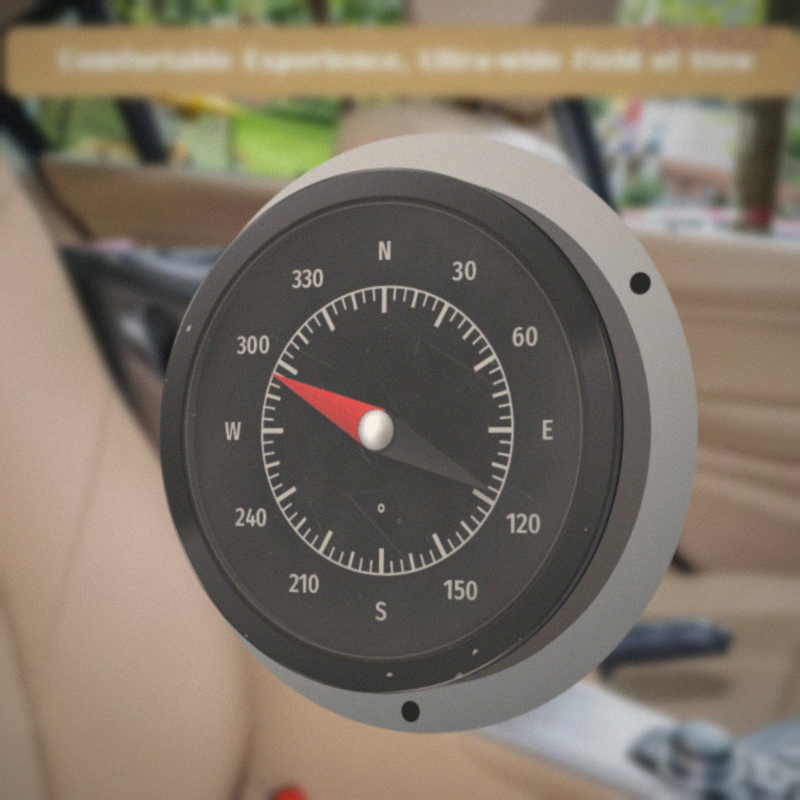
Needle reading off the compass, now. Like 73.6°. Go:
295°
